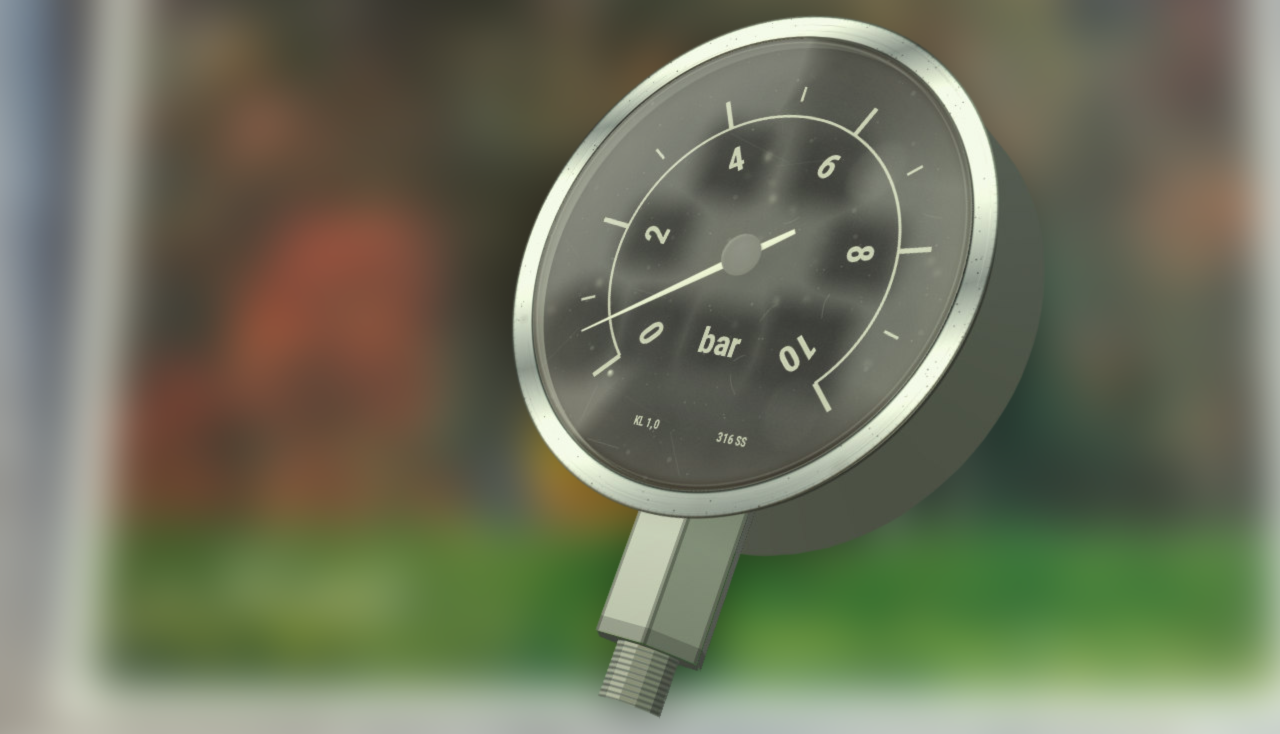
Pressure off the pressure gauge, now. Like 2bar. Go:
0.5bar
